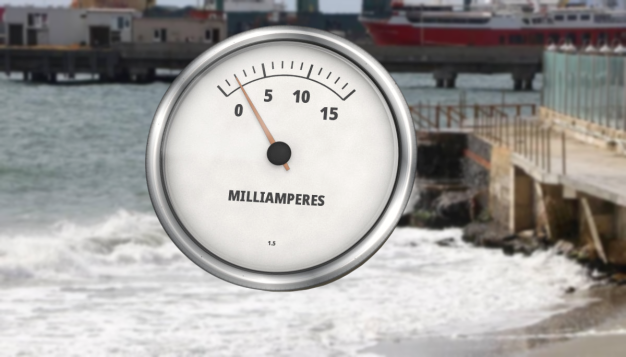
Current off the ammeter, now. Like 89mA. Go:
2mA
